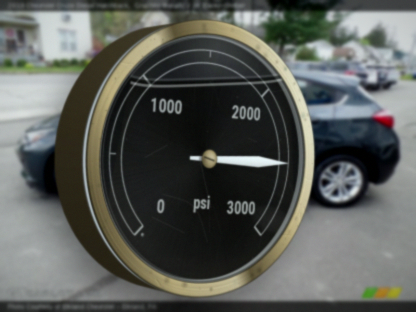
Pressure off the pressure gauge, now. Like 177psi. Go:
2500psi
